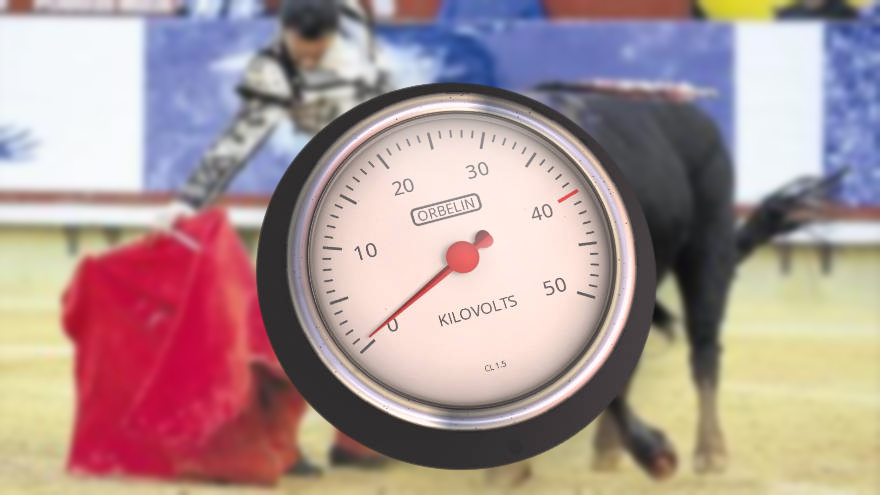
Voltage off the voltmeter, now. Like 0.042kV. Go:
0.5kV
